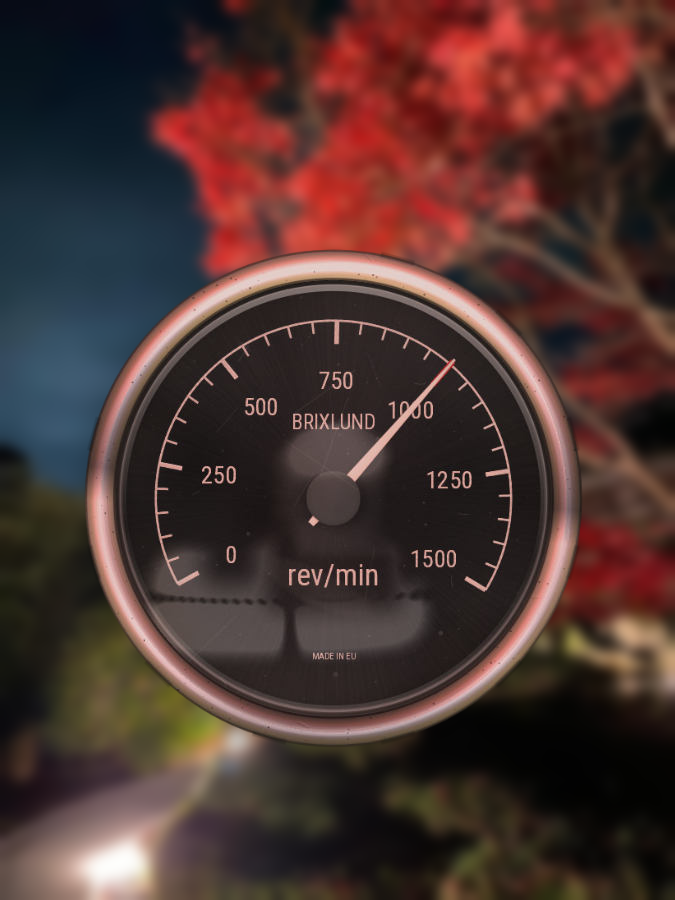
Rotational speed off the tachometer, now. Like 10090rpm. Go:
1000rpm
